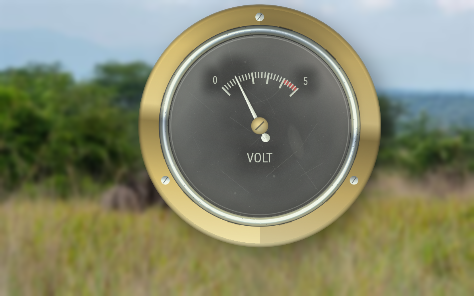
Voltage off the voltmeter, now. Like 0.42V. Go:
1V
